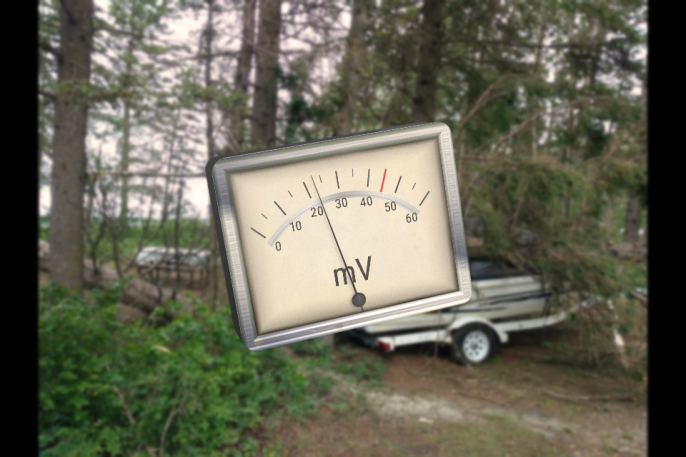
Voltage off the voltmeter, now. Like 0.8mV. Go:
22.5mV
